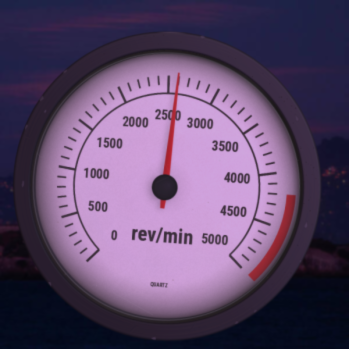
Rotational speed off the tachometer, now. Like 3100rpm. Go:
2600rpm
